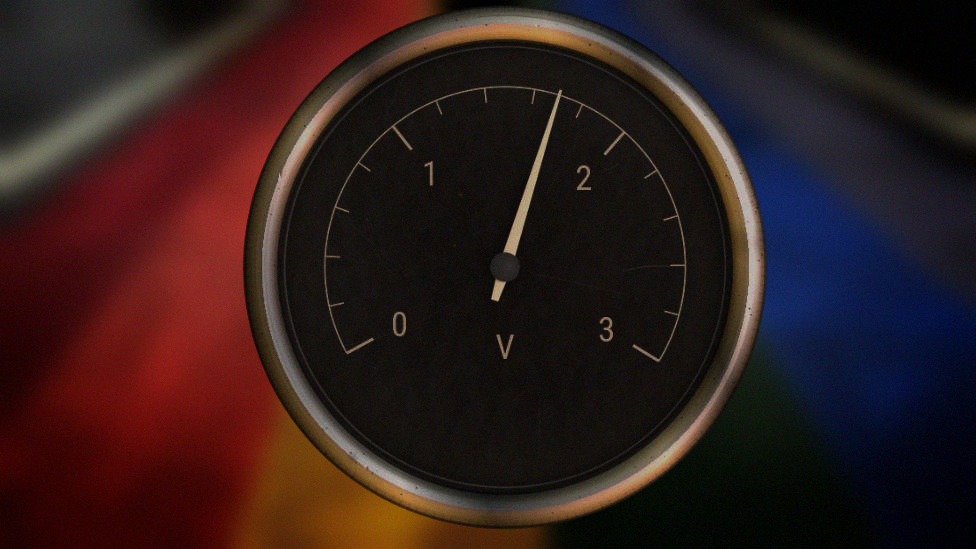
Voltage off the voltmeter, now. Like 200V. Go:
1.7V
